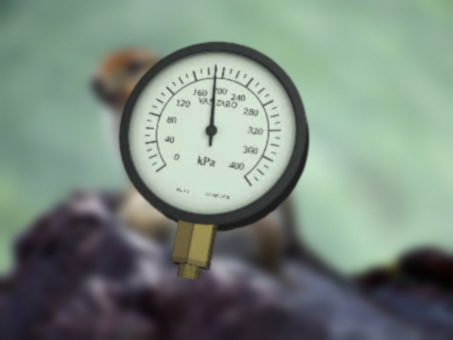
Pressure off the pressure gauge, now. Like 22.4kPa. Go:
190kPa
